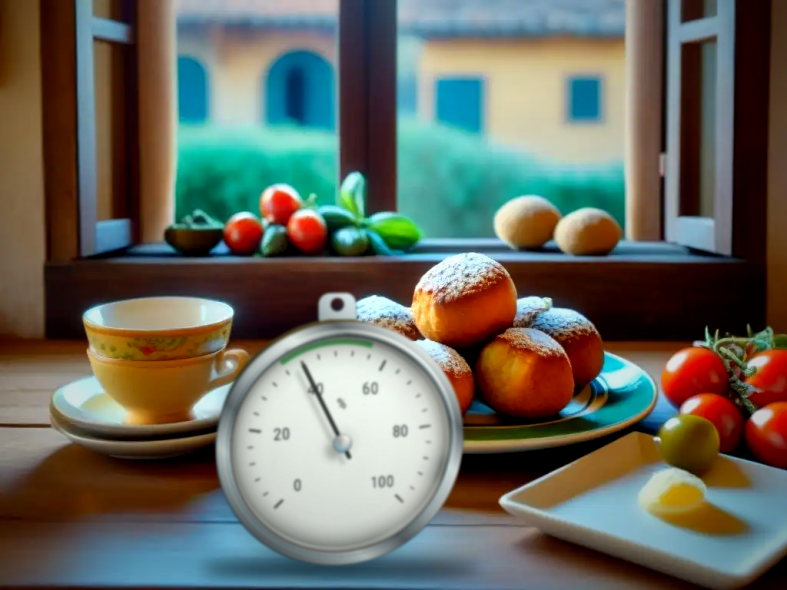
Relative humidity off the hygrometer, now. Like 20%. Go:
40%
